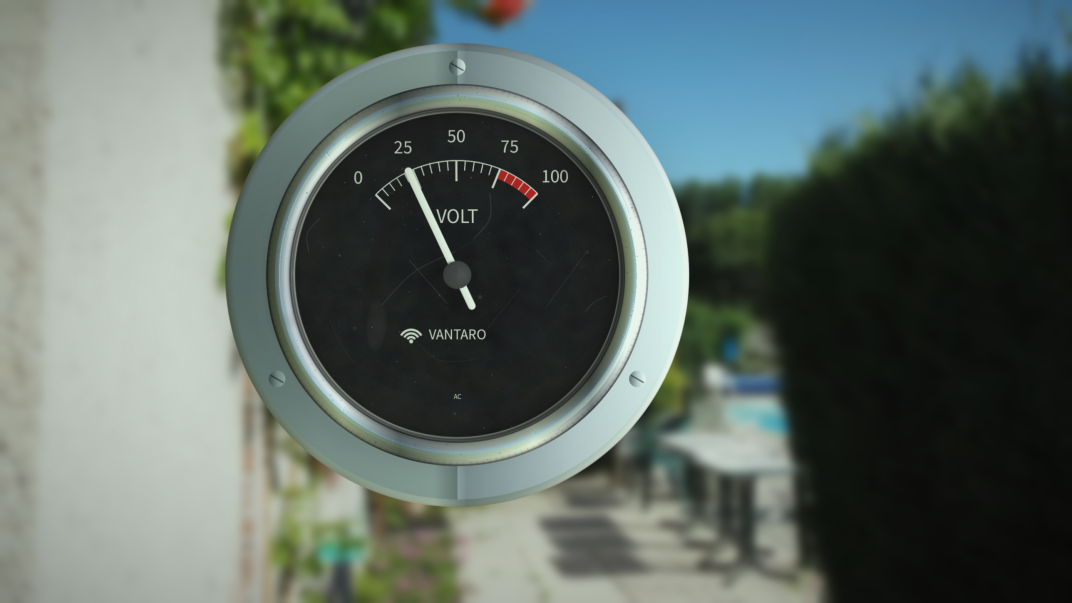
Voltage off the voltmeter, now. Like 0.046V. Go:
22.5V
